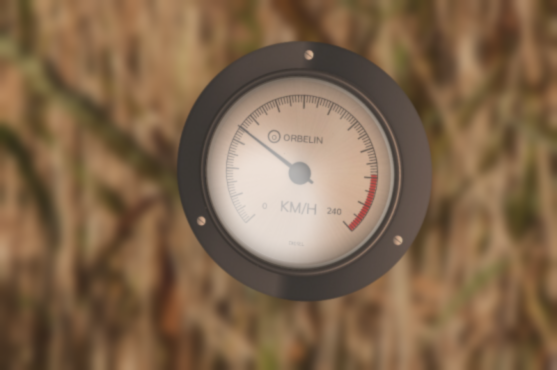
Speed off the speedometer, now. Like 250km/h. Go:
70km/h
